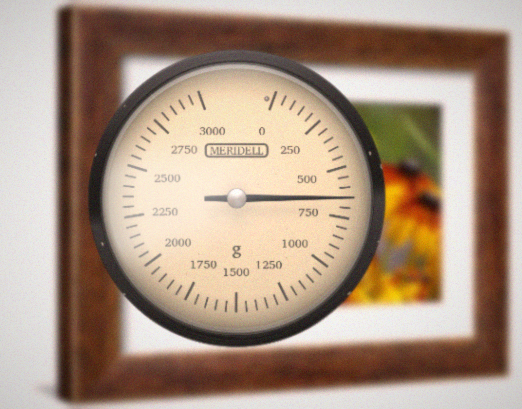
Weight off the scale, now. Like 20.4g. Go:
650g
